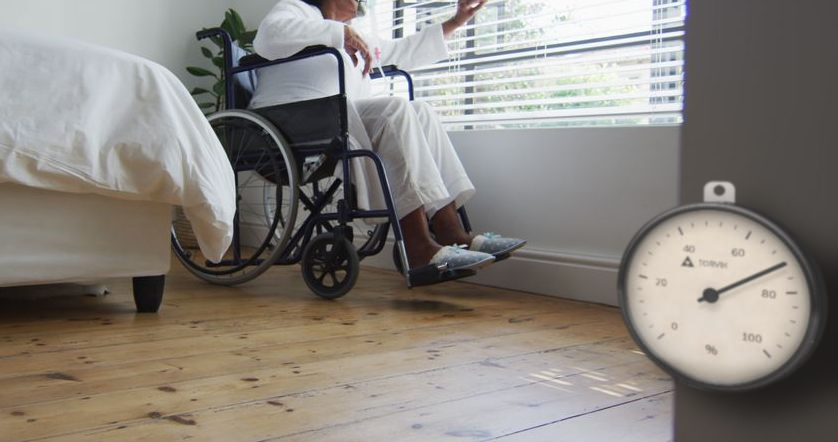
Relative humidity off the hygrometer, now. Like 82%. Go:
72%
